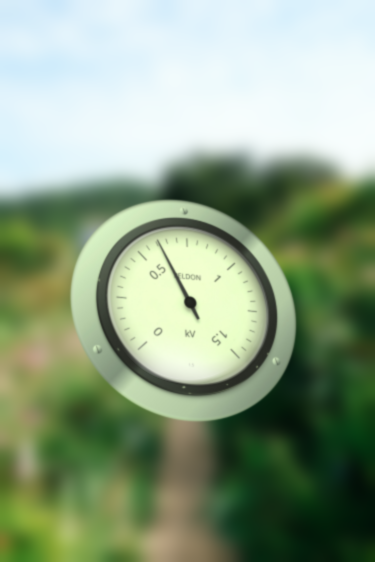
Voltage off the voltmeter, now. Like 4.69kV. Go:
0.6kV
